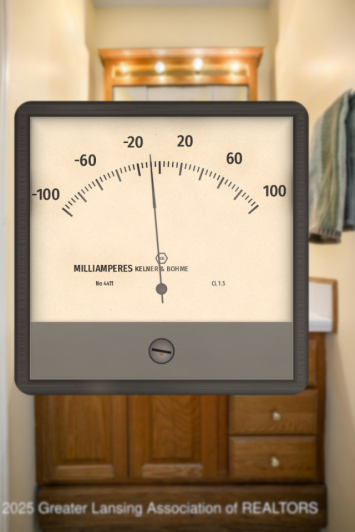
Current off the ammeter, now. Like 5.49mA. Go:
-8mA
